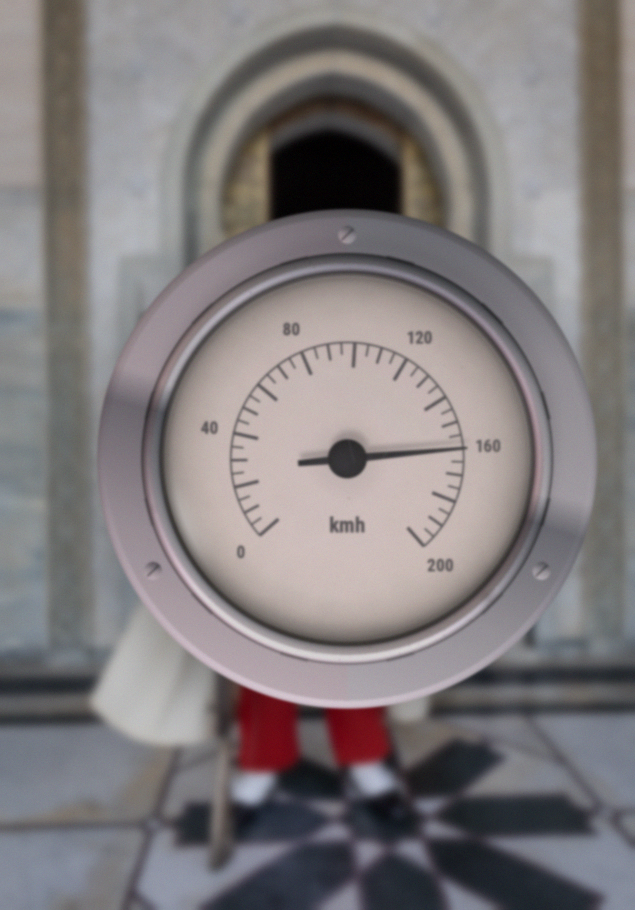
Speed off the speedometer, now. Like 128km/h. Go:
160km/h
